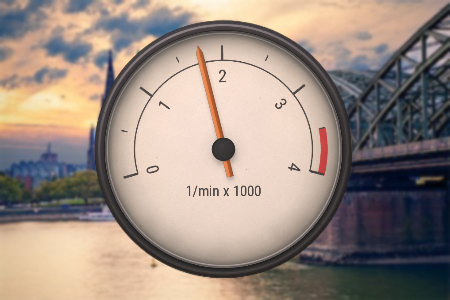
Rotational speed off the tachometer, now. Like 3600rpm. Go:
1750rpm
